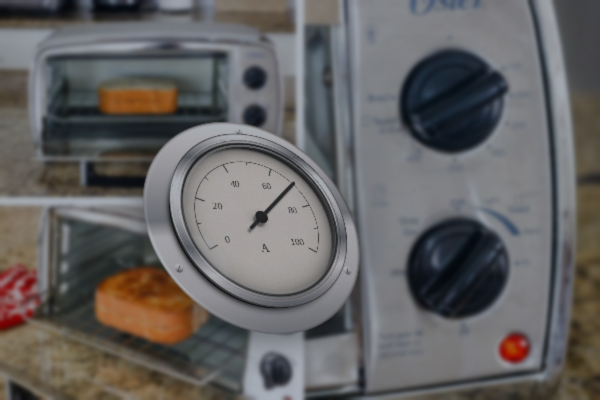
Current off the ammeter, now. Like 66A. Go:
70A
